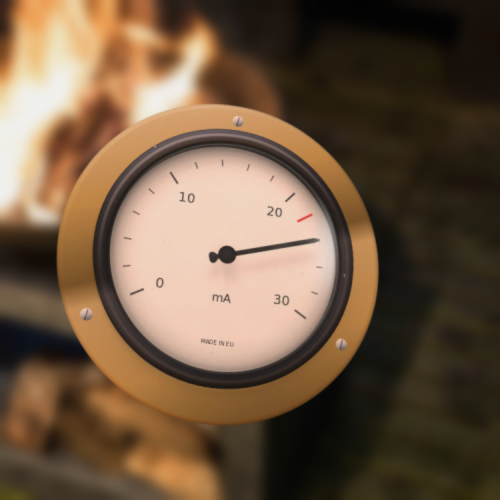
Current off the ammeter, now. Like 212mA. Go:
24mA
